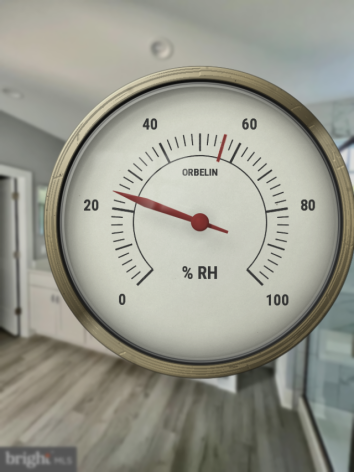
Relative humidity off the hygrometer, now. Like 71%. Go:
24%
